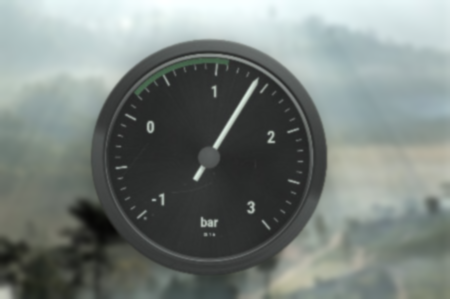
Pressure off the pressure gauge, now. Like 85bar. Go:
1.4bar
